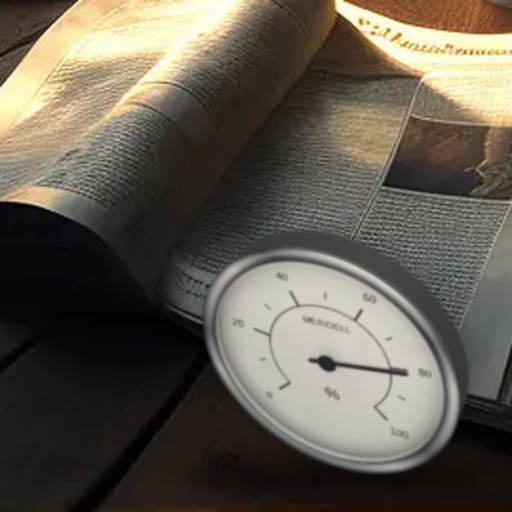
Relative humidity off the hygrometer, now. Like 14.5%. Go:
80%
